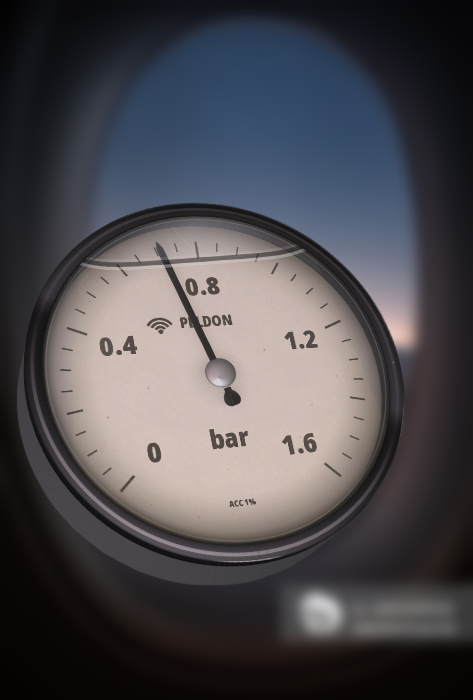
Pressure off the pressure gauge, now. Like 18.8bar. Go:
0.7bar
